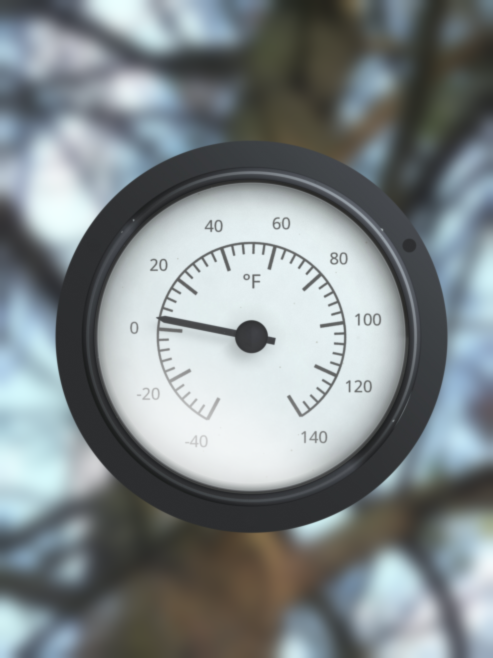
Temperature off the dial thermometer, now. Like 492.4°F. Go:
4°F
